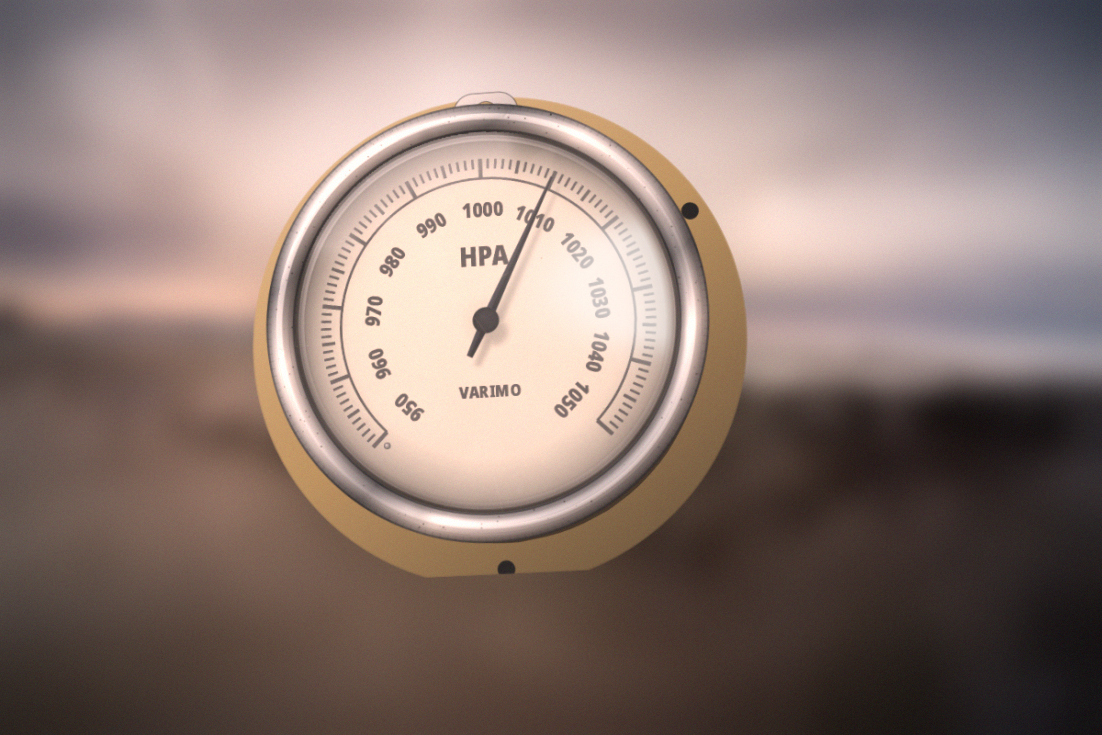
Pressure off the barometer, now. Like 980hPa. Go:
1010hPa
